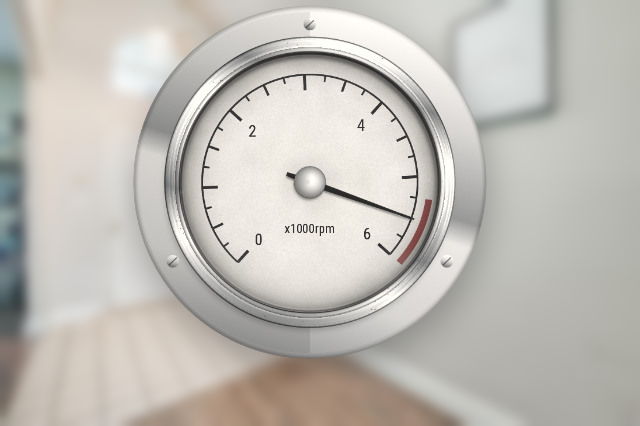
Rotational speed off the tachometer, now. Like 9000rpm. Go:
5500rpm
